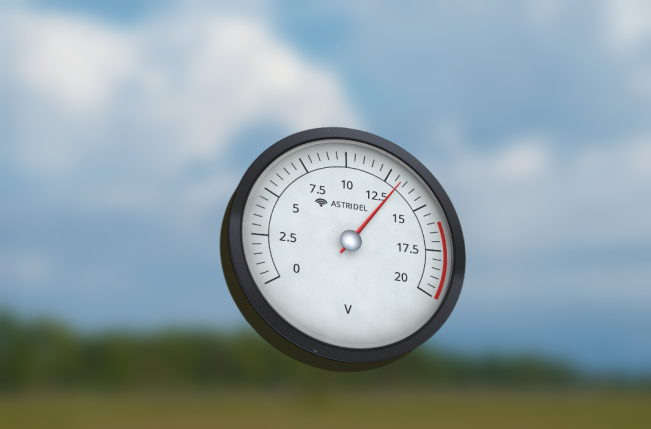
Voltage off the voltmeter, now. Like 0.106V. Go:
13.25V
